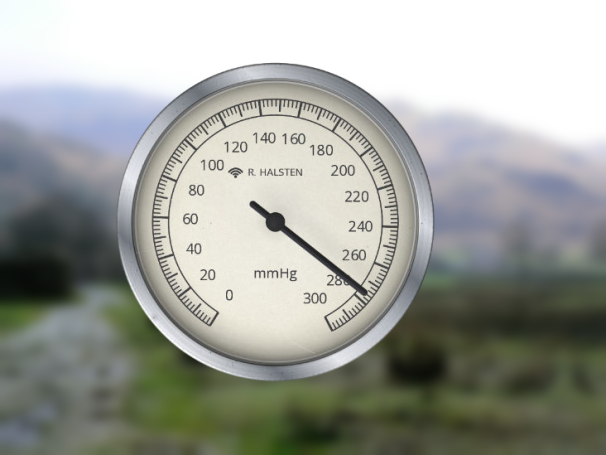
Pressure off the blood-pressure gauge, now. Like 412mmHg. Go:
276mmHg
